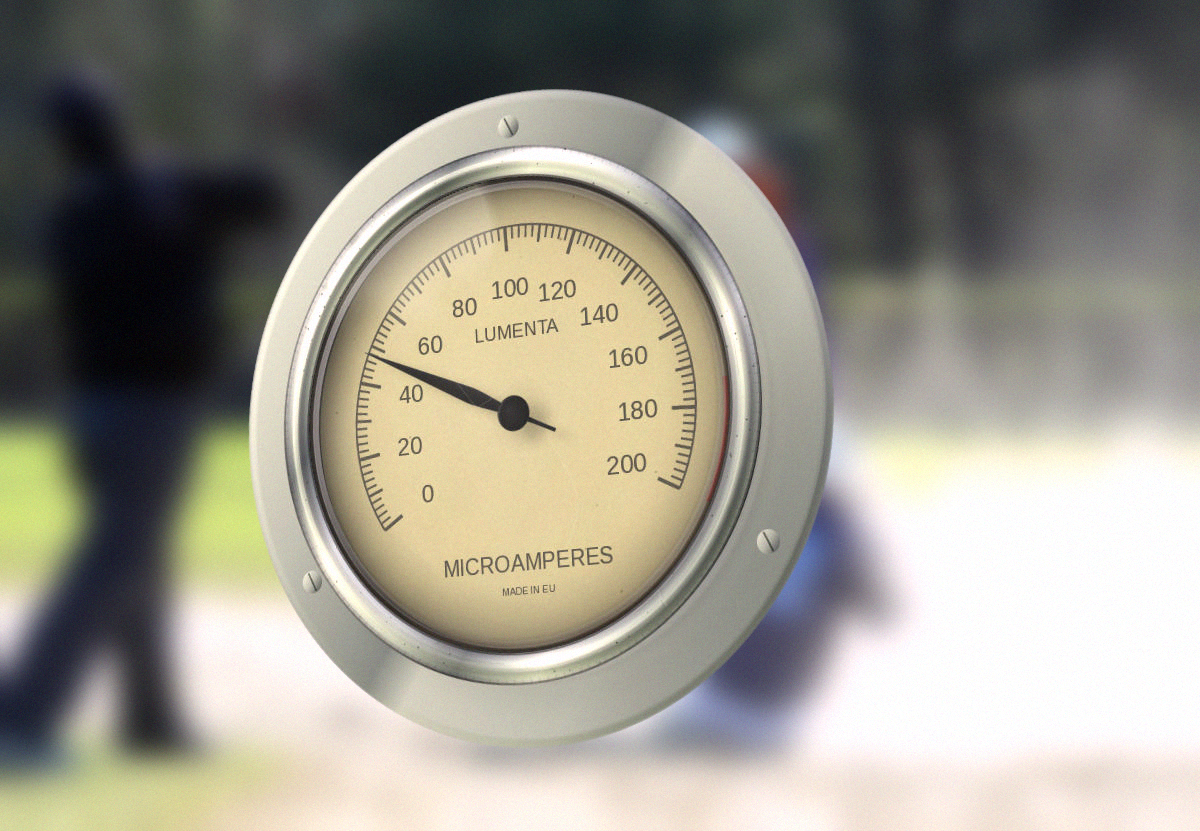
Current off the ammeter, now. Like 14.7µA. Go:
48µA
